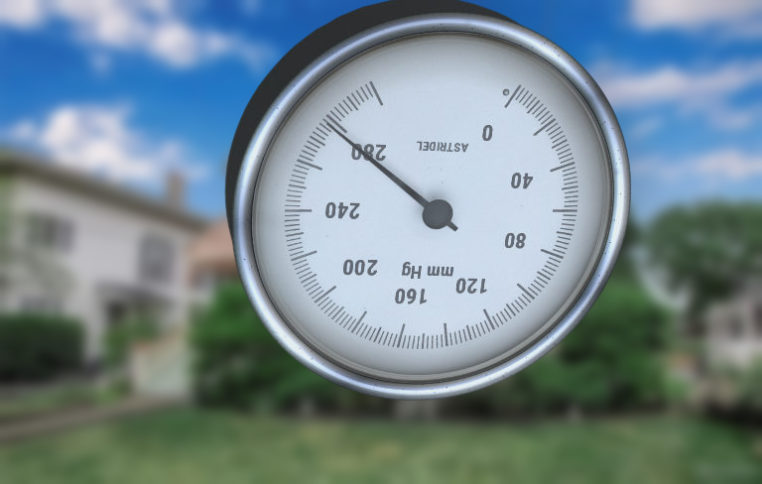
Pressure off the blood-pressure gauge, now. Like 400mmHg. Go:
278mmHg
